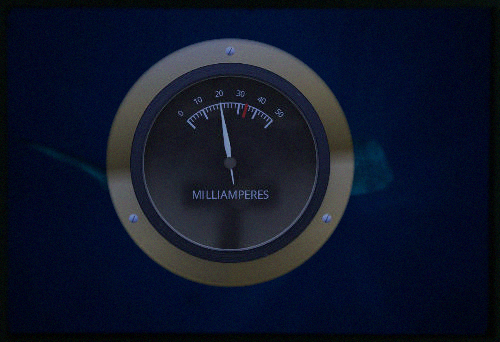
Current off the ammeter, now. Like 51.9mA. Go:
20mA
